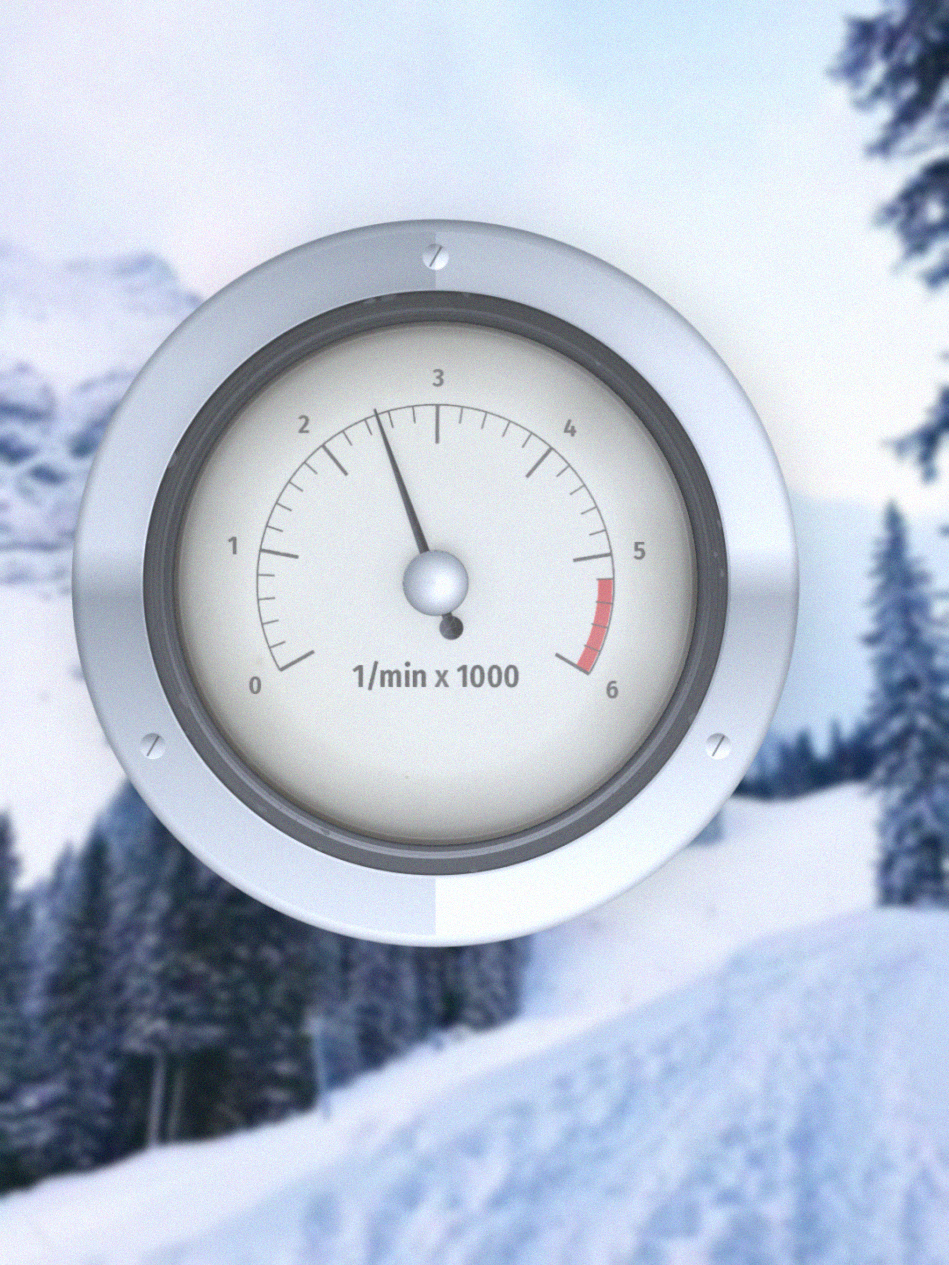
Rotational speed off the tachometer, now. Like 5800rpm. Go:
2500rpm
